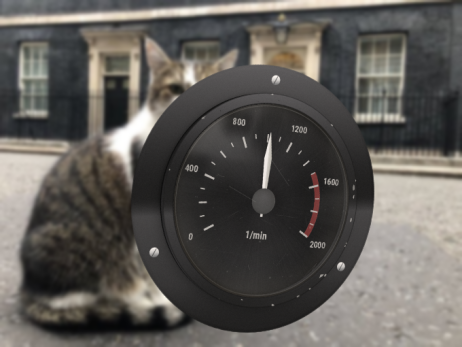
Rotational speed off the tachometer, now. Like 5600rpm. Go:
1000rpm
